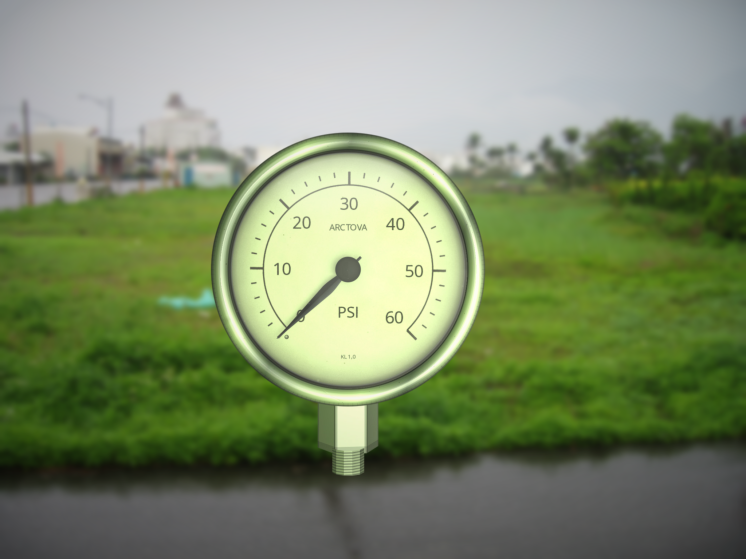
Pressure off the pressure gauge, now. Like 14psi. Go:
0psi
